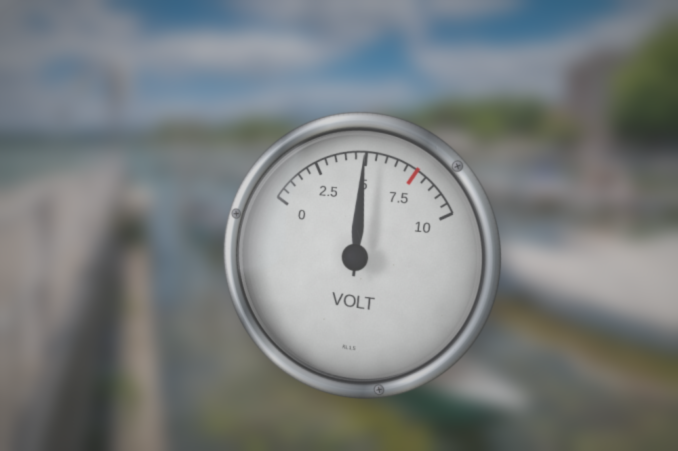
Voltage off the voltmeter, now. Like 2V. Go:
5V
